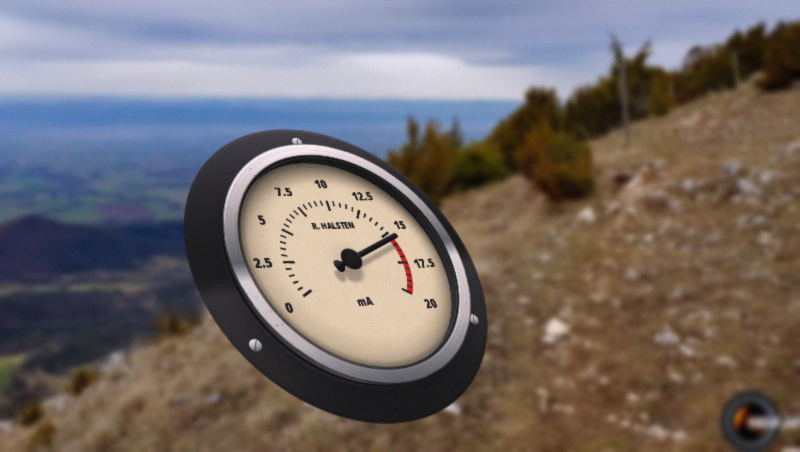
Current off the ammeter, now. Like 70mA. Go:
15.5mA
